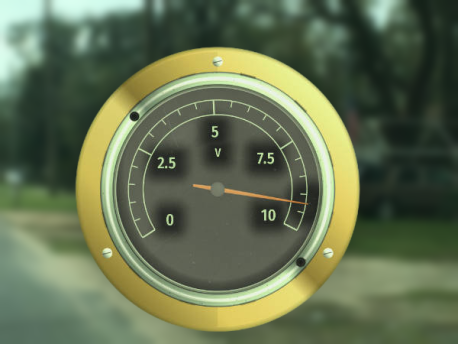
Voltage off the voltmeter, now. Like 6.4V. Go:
9.25V
